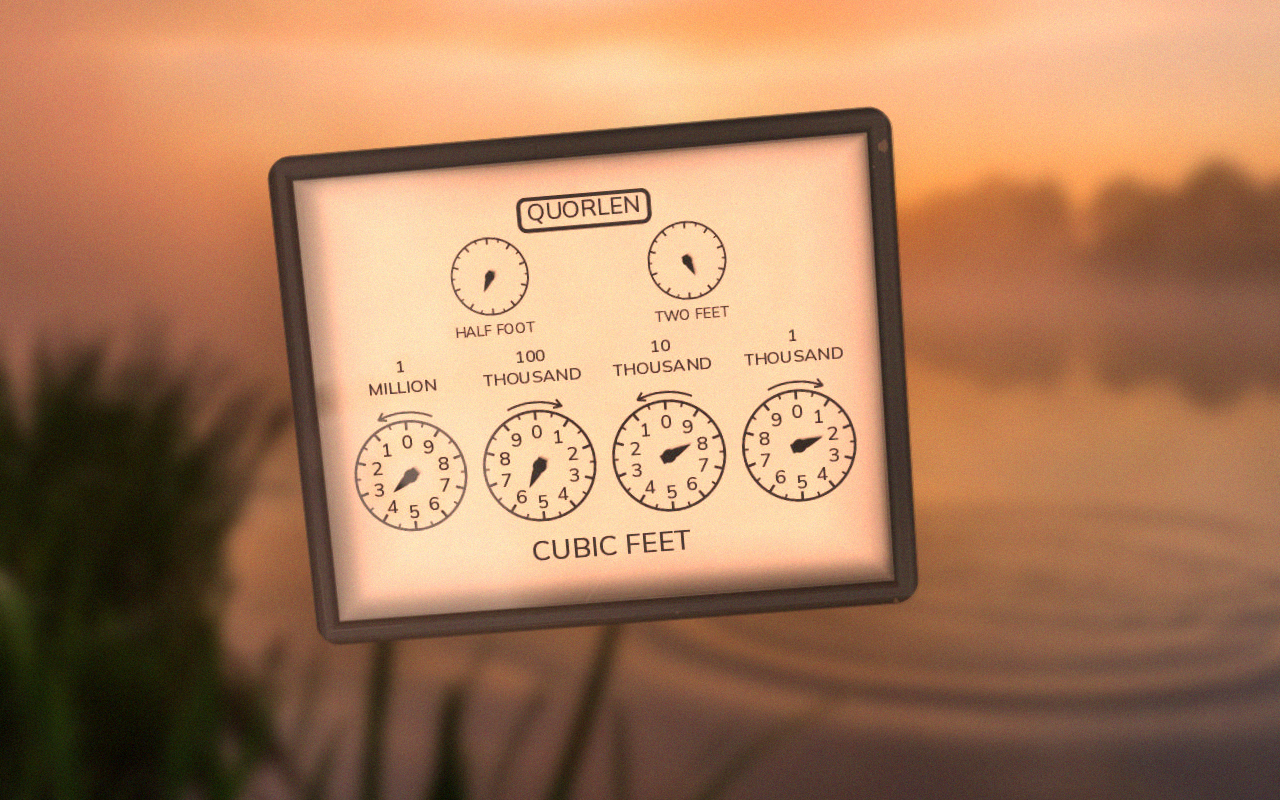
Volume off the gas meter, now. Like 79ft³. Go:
358200ft³
